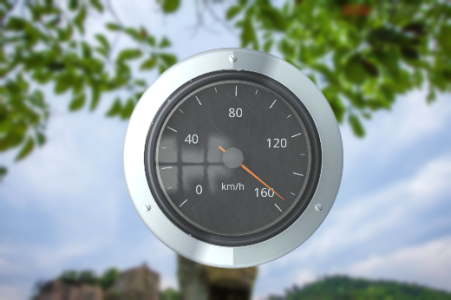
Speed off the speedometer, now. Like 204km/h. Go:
155km/h
